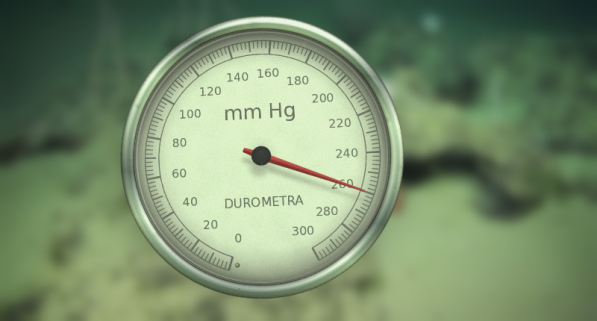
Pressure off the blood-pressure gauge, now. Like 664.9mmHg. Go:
260mmHg
